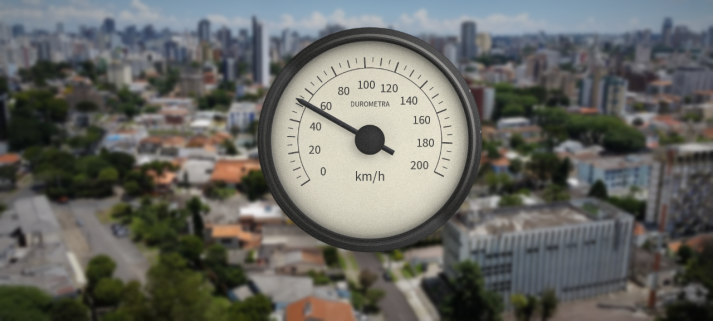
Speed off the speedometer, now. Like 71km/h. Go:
52.5km/h
